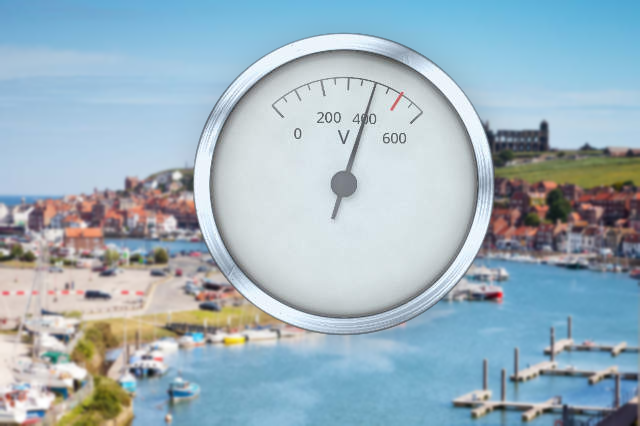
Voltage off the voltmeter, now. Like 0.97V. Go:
400V
